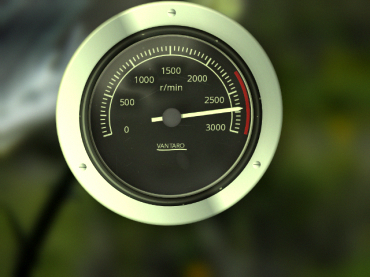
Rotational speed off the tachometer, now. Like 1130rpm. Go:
2700rpm
